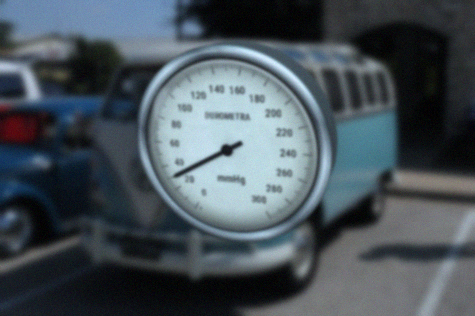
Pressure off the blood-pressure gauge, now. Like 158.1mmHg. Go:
30mmHg
